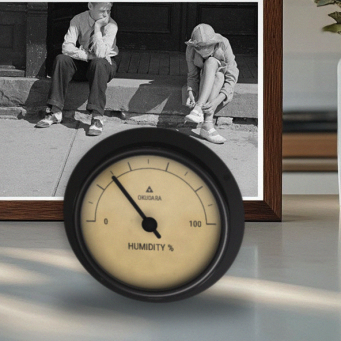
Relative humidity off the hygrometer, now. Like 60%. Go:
30%
